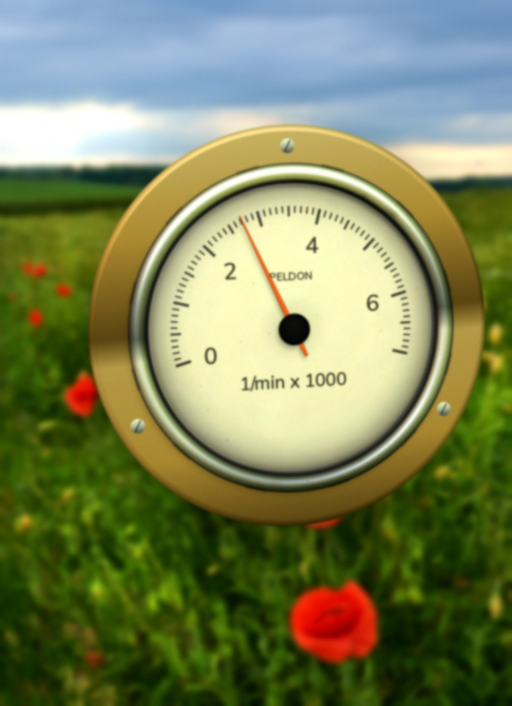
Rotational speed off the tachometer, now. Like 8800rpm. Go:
2700rpm
